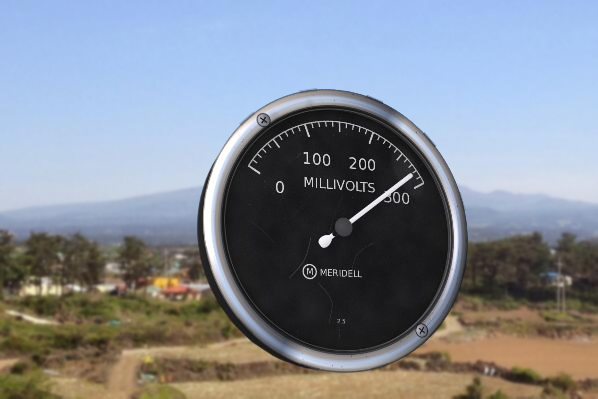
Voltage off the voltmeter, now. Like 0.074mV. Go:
280mV
